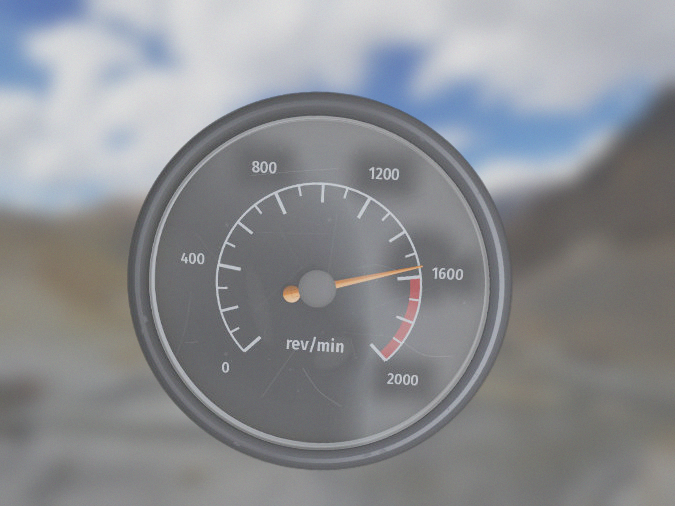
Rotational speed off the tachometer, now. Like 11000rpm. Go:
1550rpm
